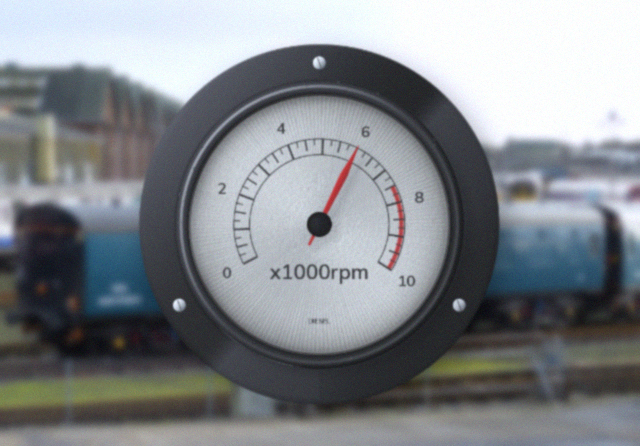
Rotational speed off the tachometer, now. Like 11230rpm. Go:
6000rpm
